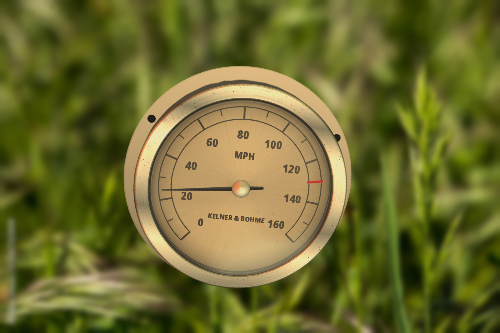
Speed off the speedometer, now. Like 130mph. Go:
25mph
